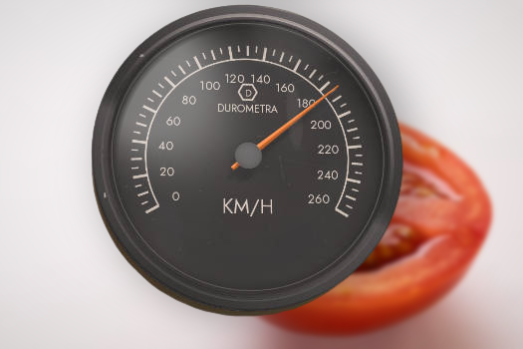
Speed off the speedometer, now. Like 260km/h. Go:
185km/h
